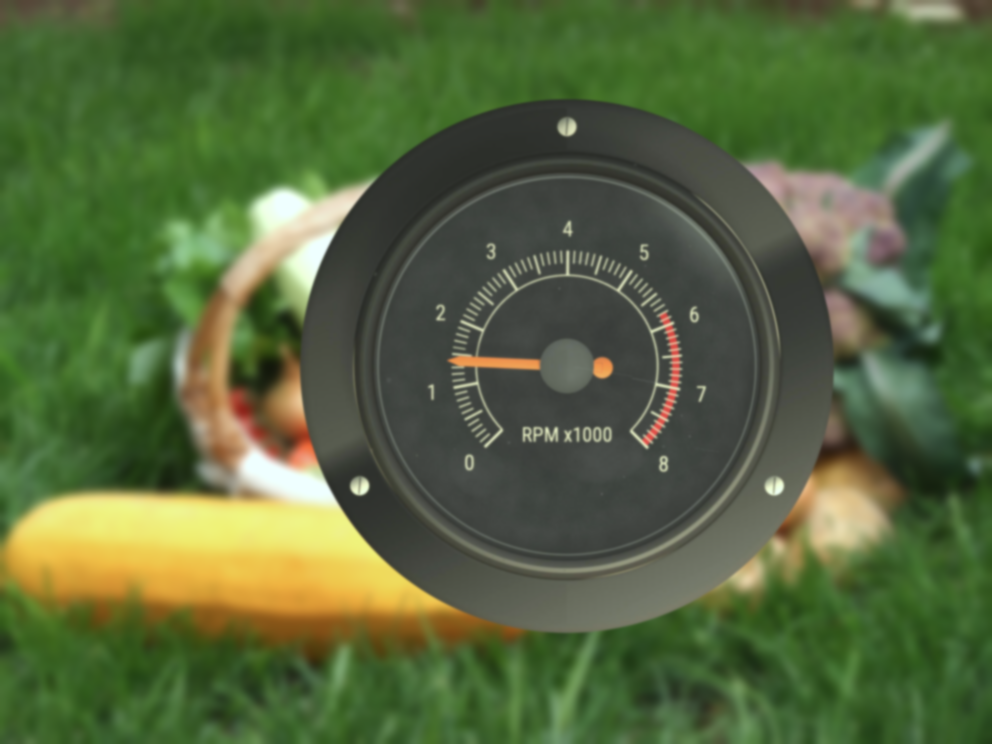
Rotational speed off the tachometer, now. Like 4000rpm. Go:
1400rpm
